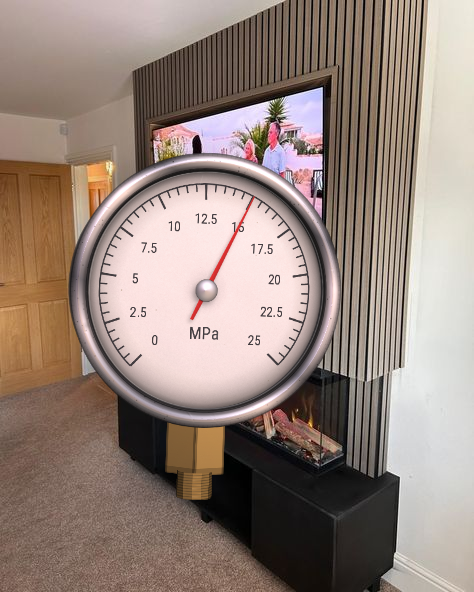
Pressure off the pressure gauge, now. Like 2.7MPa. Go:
15MPa
